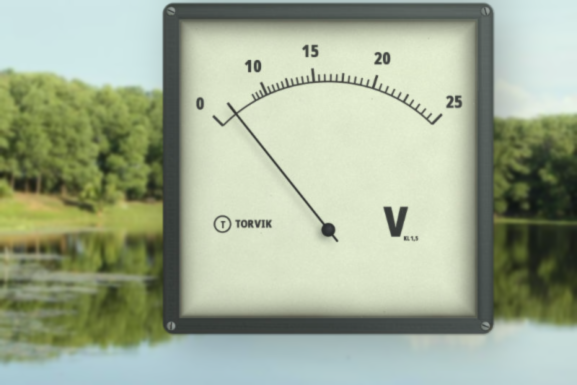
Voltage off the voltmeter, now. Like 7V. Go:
5V
